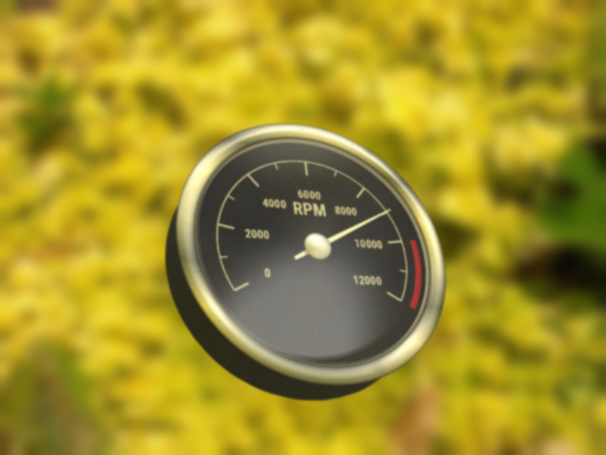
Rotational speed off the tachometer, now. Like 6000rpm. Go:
9000rpm
